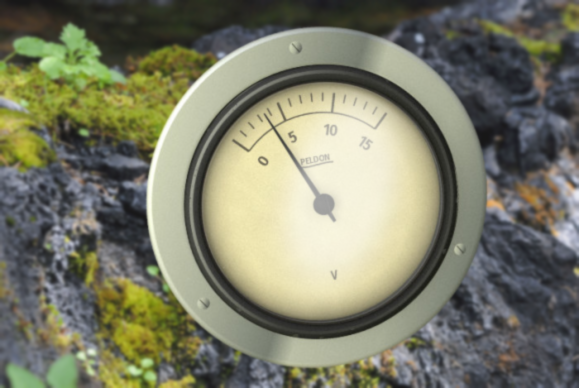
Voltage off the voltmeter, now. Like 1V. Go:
3.5V
